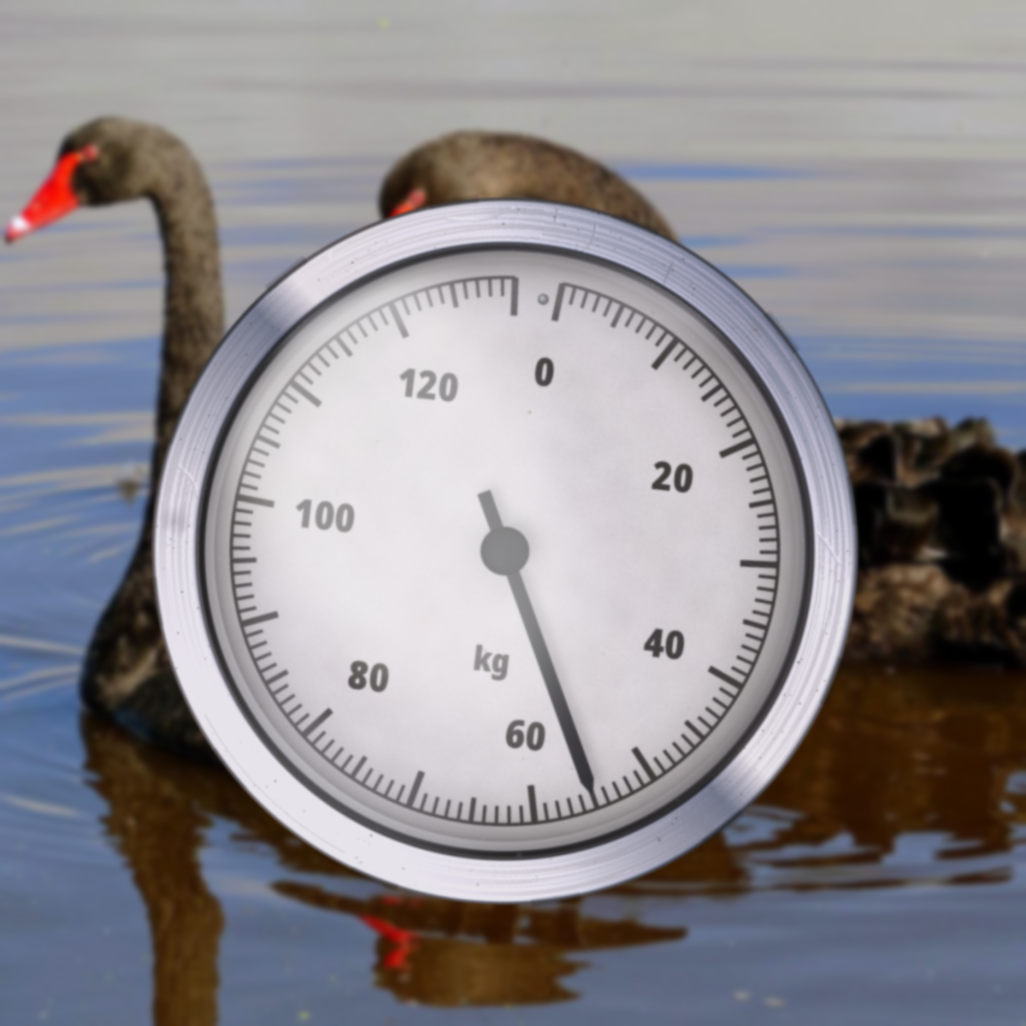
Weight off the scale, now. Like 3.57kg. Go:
55kg
